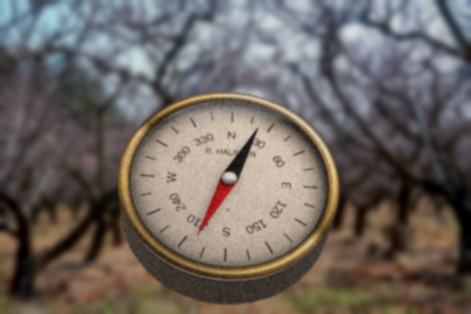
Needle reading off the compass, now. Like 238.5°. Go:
202.5°
